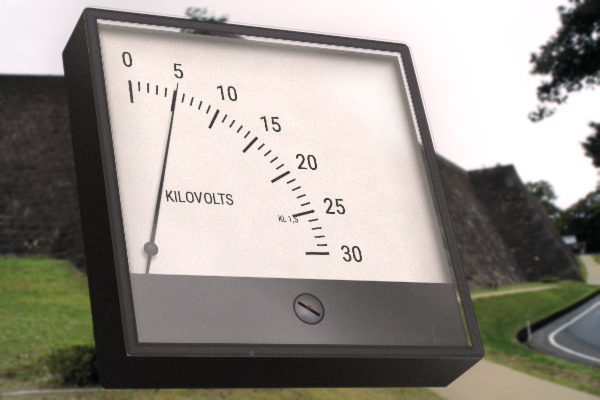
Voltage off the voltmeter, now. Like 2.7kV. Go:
5kV
